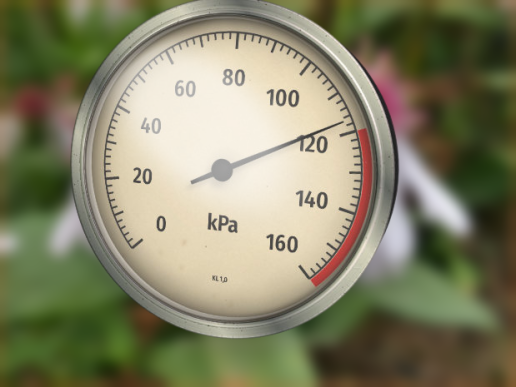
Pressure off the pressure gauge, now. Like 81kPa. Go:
117kPa
